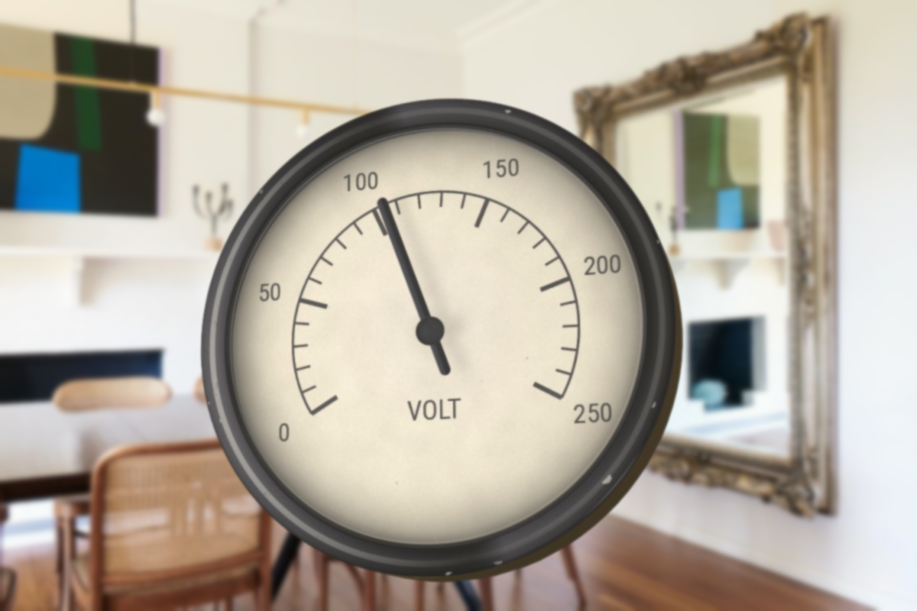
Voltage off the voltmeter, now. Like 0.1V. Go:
105V
